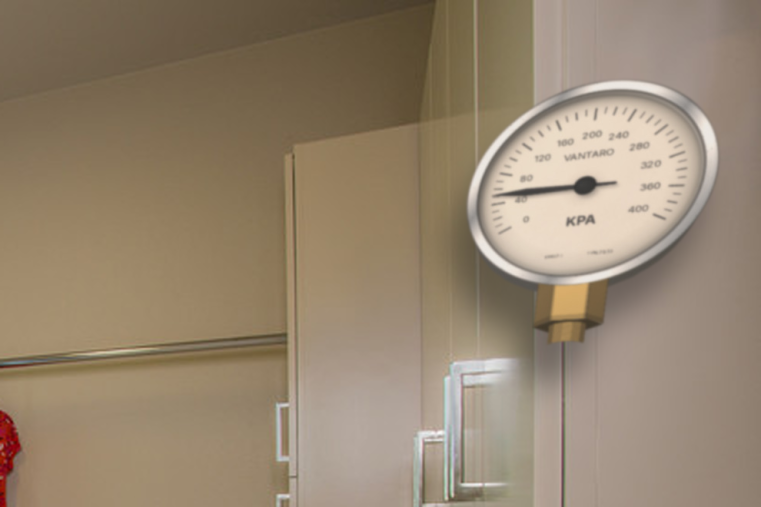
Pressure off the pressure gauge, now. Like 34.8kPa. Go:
50kPa
